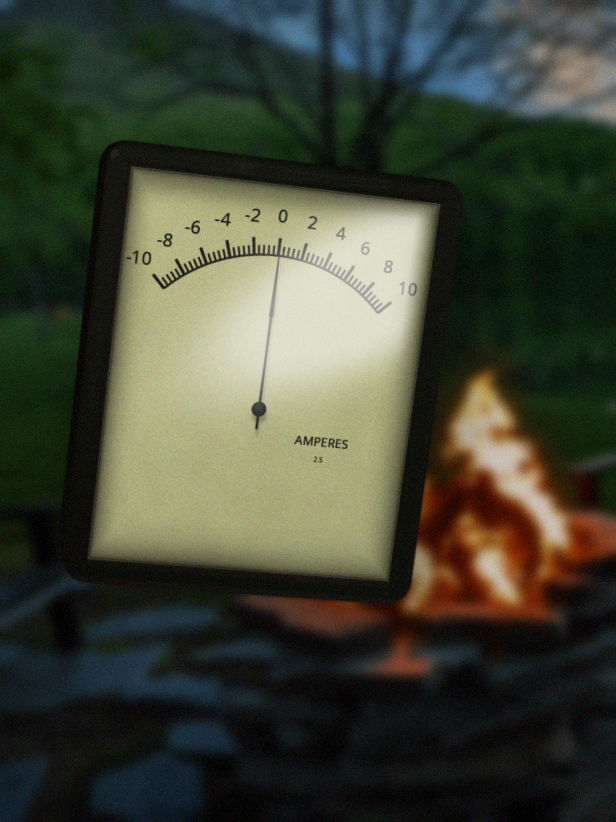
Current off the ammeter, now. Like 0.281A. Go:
0A
